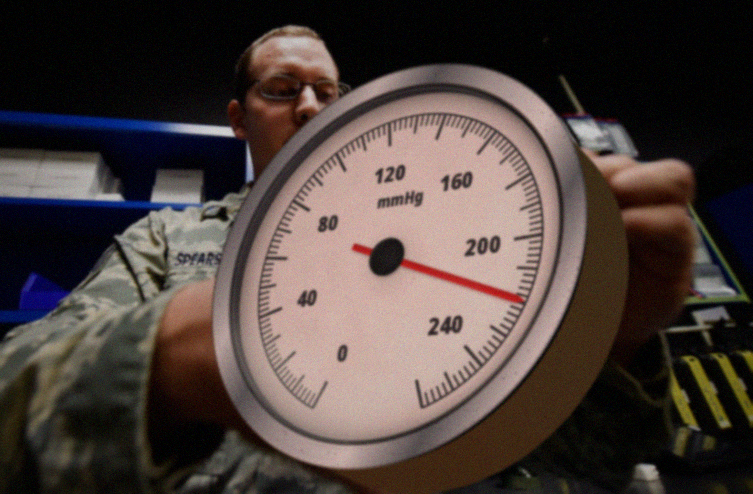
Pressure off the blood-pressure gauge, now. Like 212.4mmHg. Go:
220mmHg
